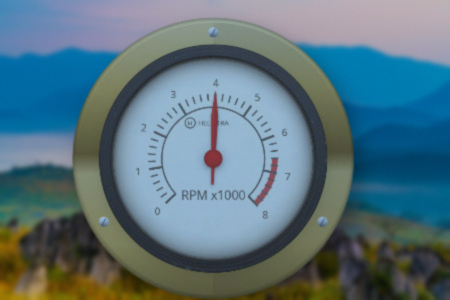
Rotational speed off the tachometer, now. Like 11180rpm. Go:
4000rpm
